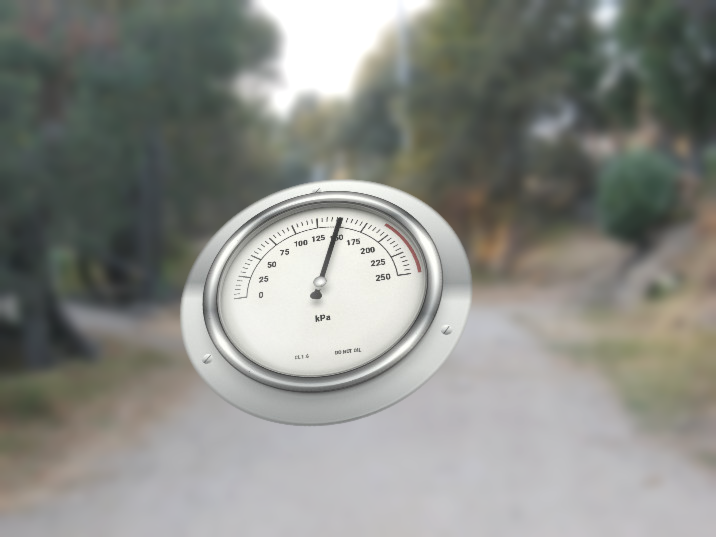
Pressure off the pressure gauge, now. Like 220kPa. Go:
150kPa
